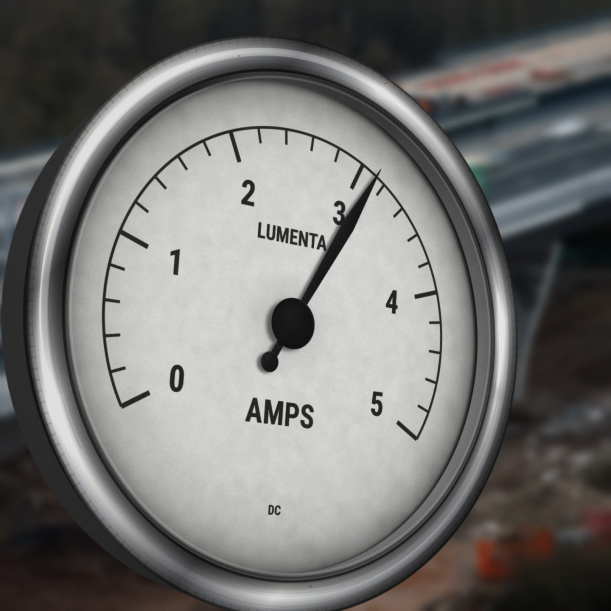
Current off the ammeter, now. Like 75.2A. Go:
3.1A
